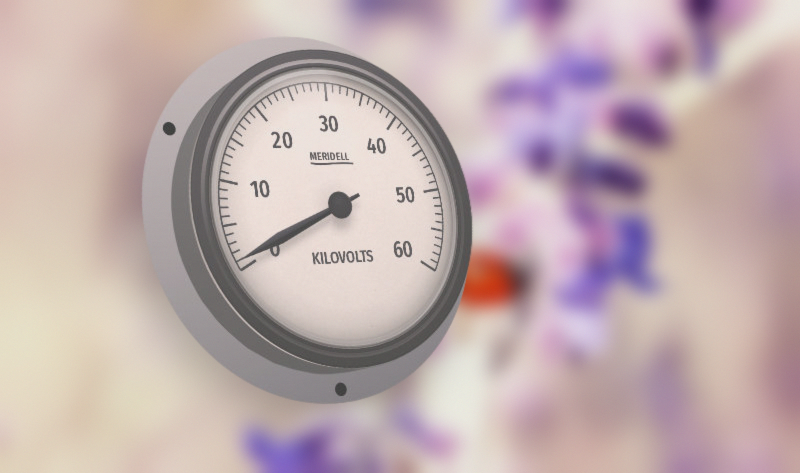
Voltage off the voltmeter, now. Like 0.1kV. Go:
1kV
